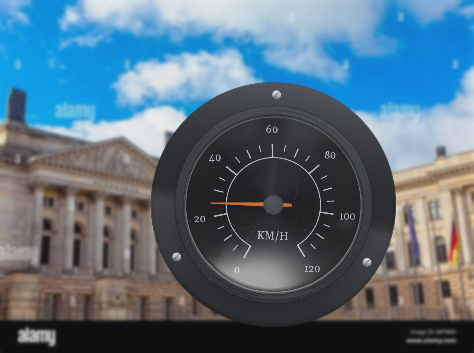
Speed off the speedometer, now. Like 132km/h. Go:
25km/h
